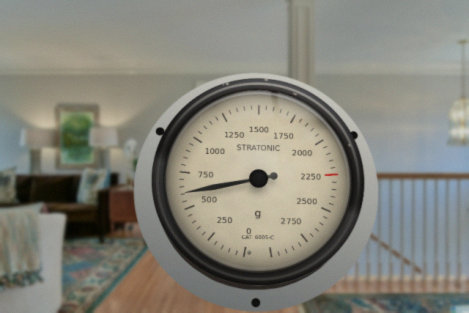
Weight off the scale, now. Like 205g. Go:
600g
